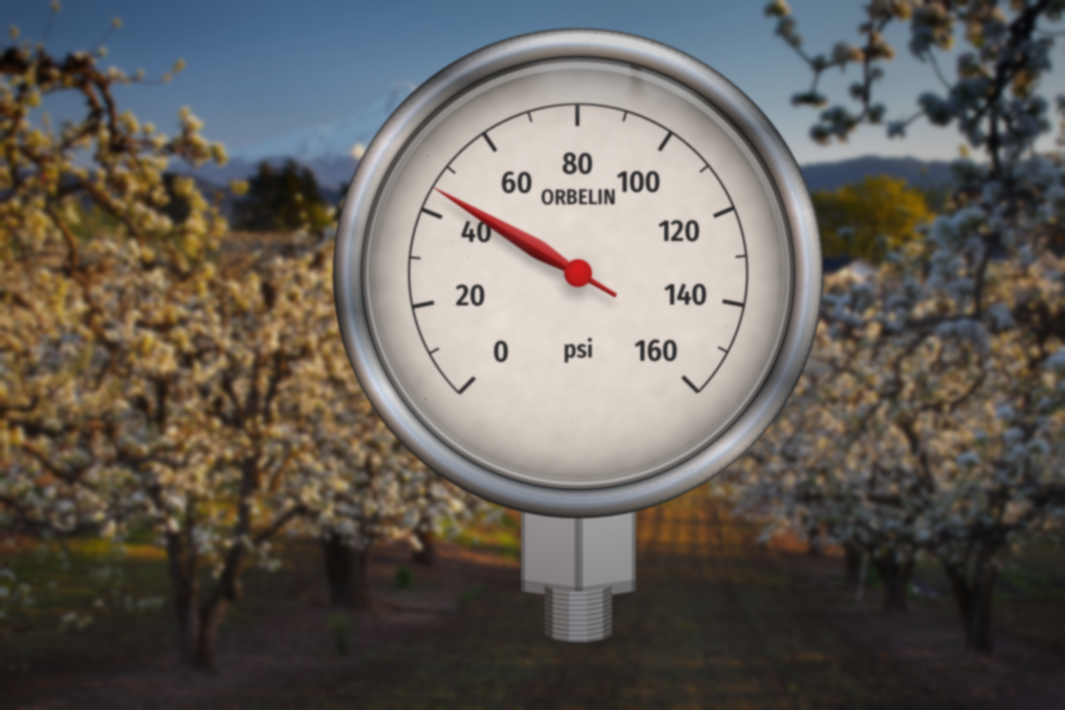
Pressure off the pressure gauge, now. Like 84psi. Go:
45psi
